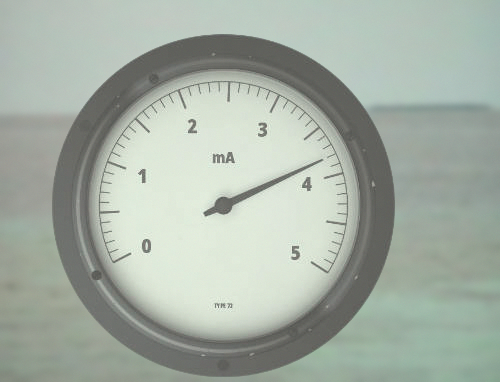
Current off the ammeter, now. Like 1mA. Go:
3.8mA
